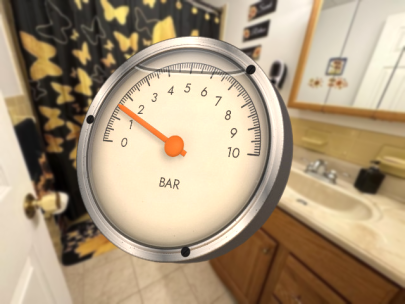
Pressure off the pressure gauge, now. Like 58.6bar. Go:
1.5bar
